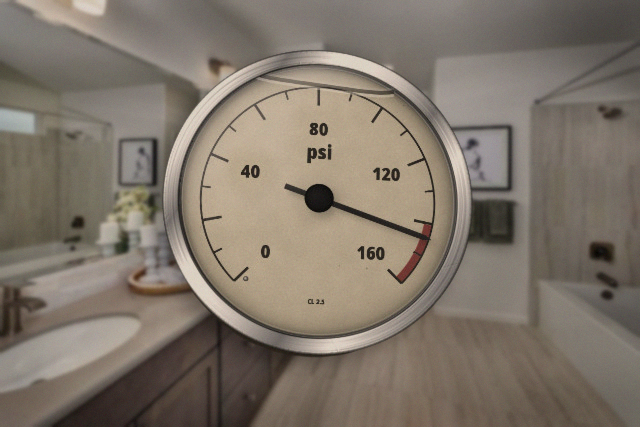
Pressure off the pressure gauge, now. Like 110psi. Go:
145psi
